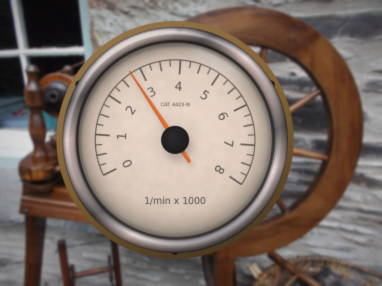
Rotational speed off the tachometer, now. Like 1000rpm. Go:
2750rpm
